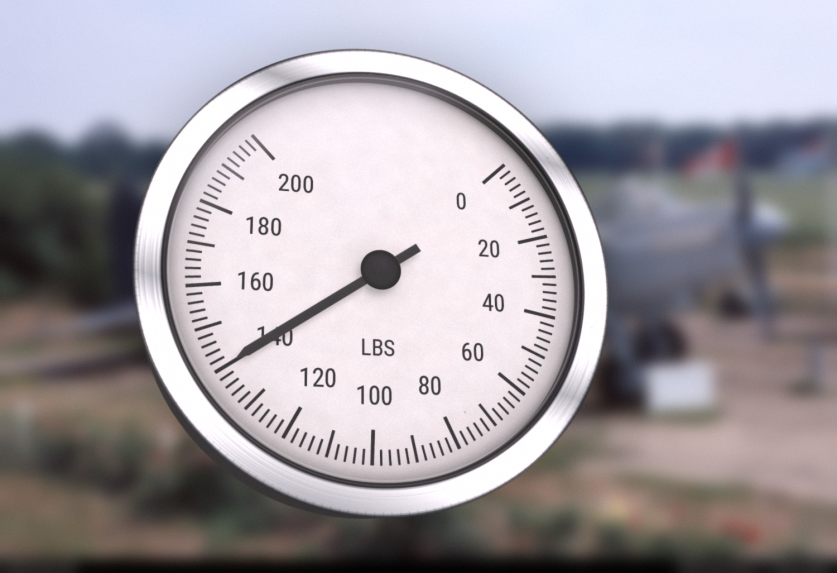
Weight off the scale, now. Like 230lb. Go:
140lb
